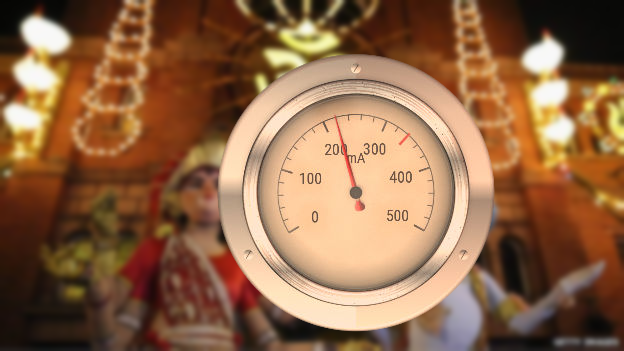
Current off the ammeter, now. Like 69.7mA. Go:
220mA
